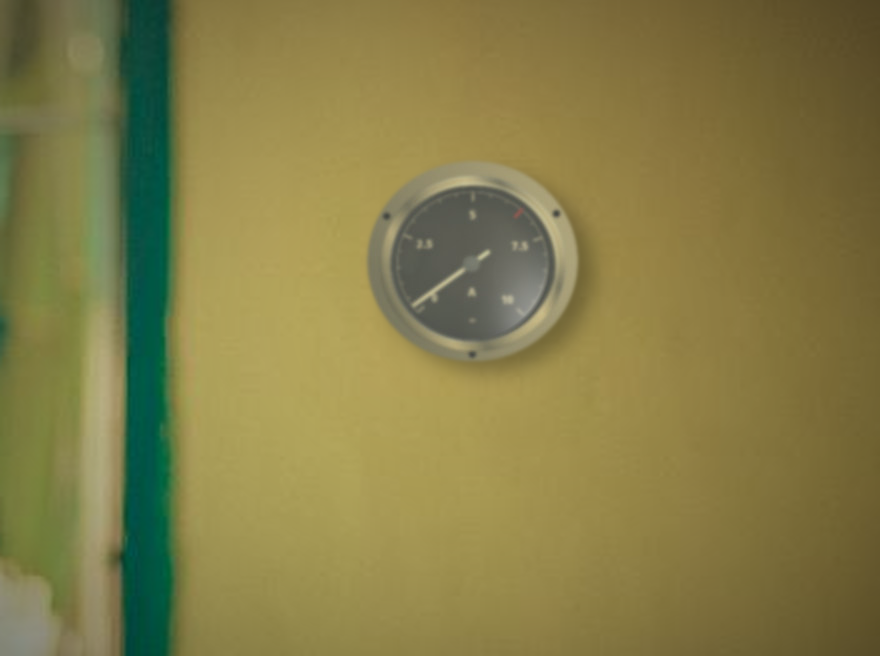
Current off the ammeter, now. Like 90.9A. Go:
0.25A
